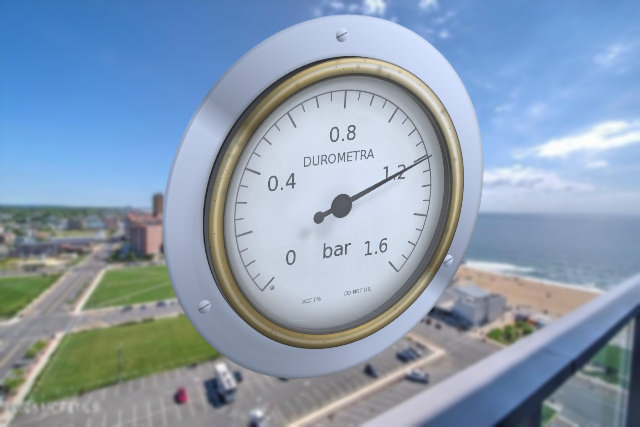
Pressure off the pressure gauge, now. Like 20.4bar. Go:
1.2bar
